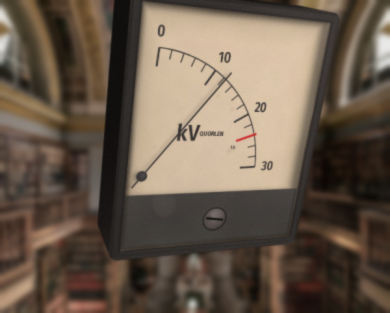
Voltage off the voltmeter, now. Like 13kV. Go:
12kV
